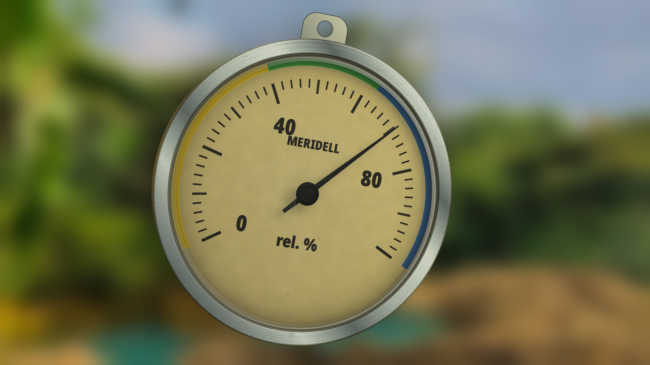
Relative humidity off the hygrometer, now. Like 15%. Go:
70%
